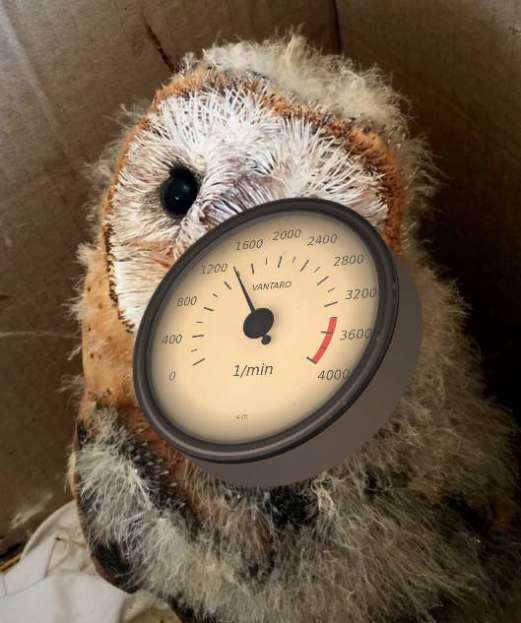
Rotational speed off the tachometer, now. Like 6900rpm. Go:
1400rpm
